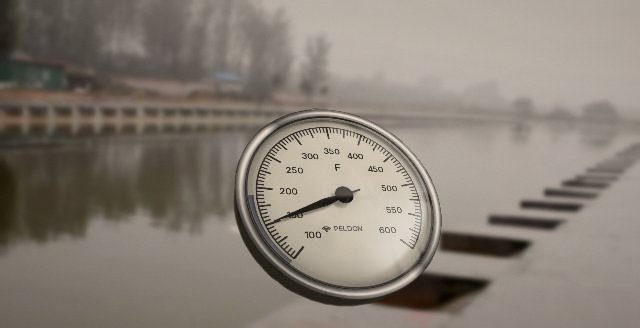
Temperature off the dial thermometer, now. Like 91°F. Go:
150°F
